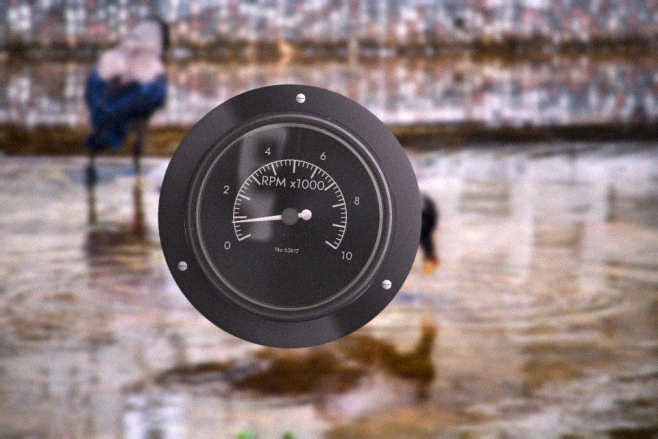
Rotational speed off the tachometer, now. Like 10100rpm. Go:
800rpm
